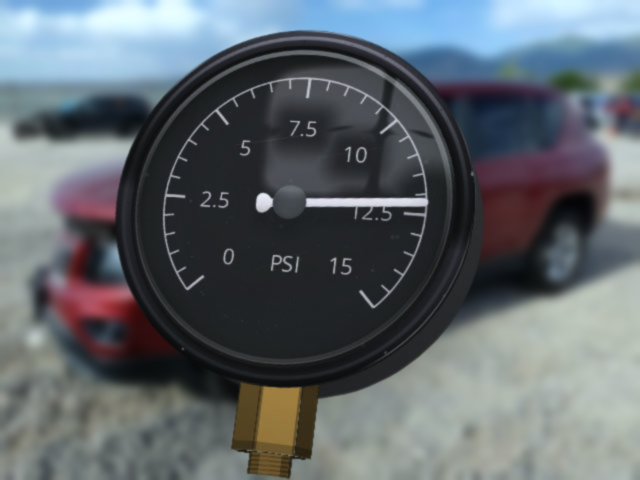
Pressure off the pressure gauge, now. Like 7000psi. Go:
12.25psi
